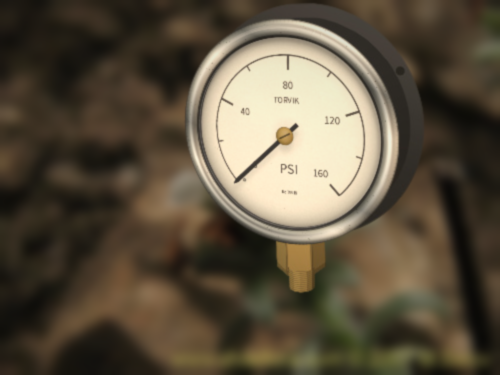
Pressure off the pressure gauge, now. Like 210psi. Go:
0psi
